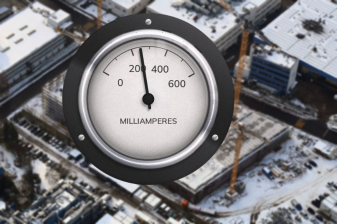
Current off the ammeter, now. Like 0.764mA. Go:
250mA
